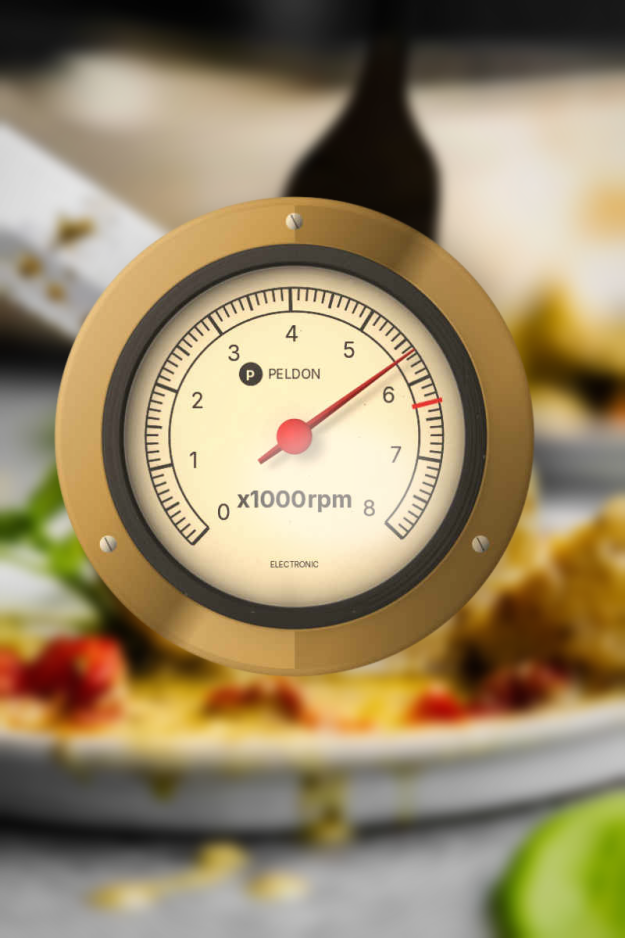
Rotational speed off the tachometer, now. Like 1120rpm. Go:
5650rpm
